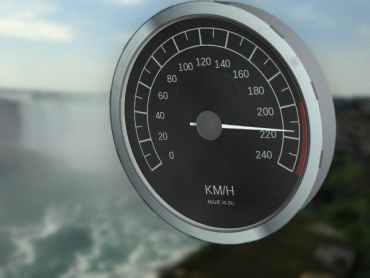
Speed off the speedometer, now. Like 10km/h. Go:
215km/h
